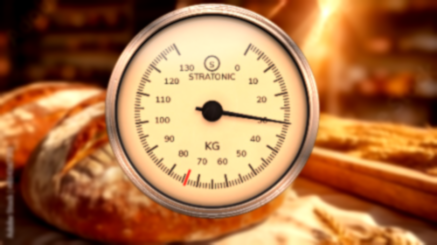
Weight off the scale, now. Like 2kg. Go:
30kg
